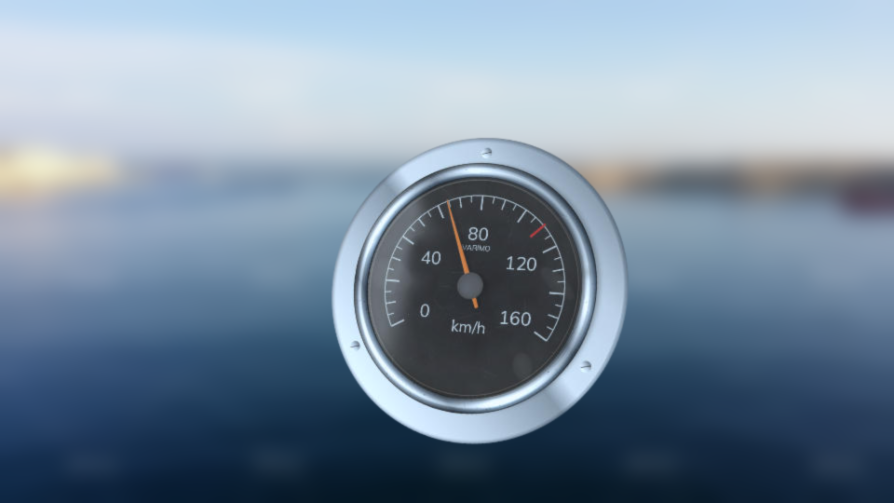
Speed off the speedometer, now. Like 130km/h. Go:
65km/h
